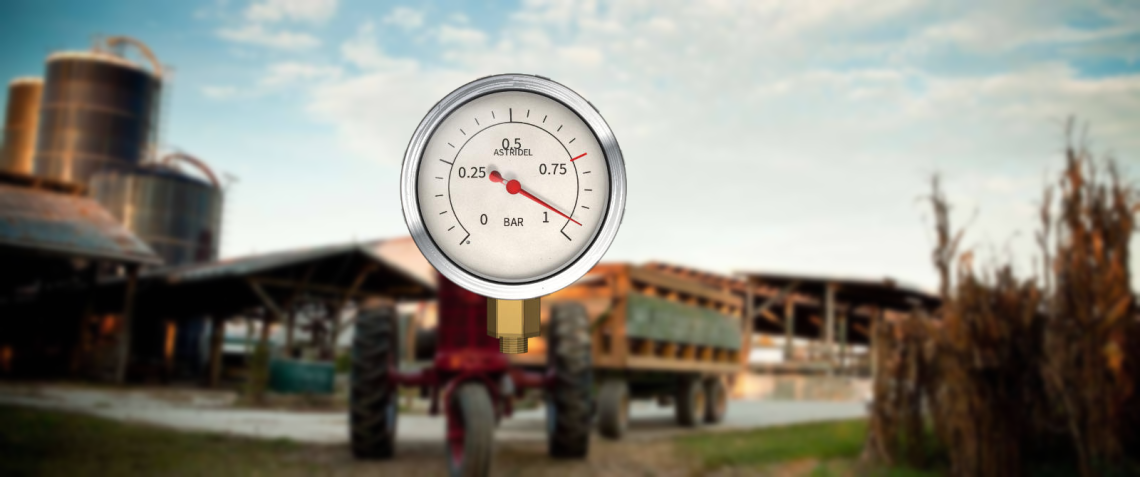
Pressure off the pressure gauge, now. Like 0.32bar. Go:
0.95bar
